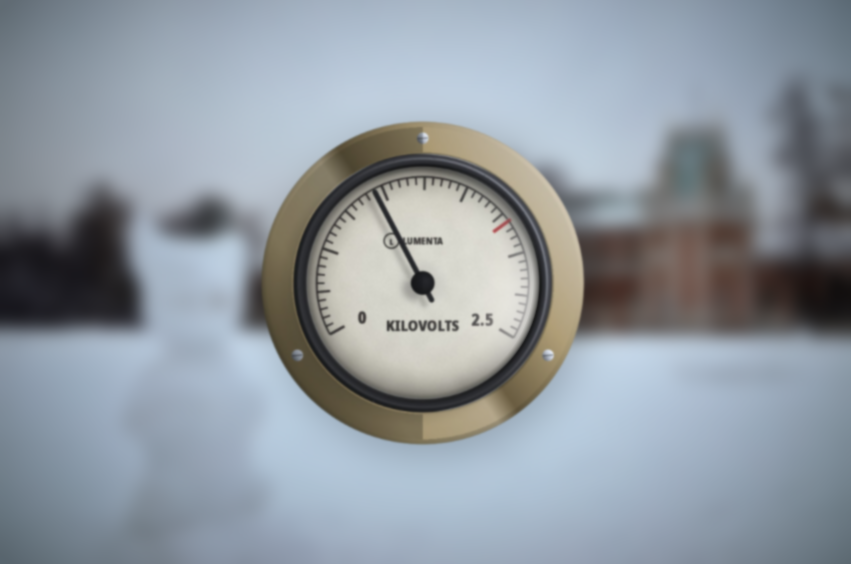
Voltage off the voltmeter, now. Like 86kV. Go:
0.95kV
